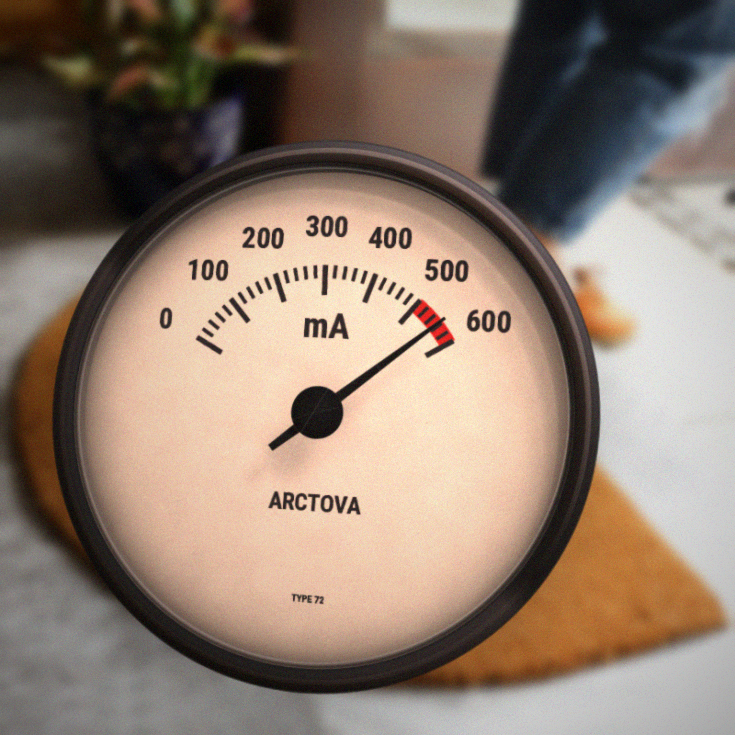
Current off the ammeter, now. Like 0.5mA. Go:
560mA
